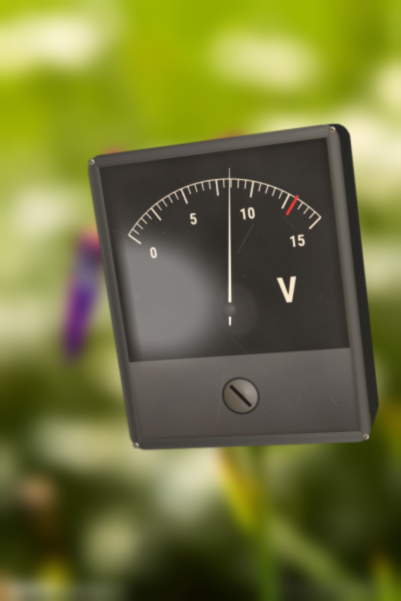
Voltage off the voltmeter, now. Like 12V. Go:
8.5V
